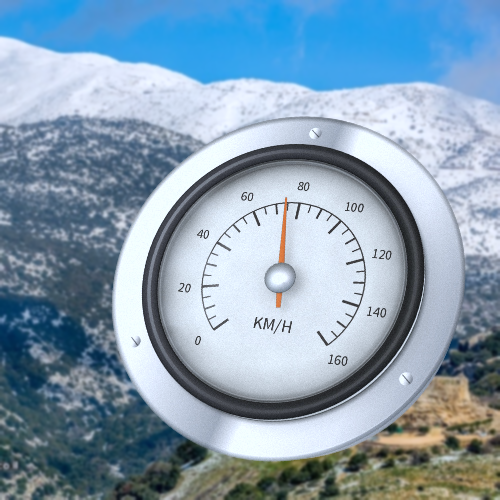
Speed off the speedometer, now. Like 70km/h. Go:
75km/h
